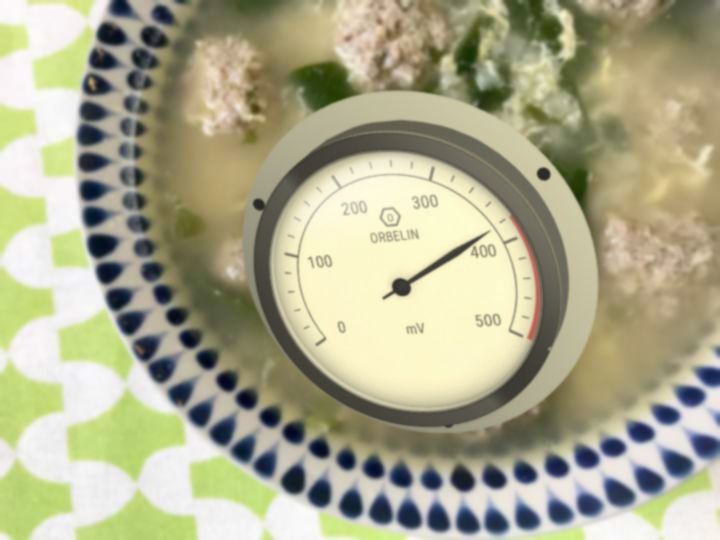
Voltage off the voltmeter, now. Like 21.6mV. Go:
380mV
